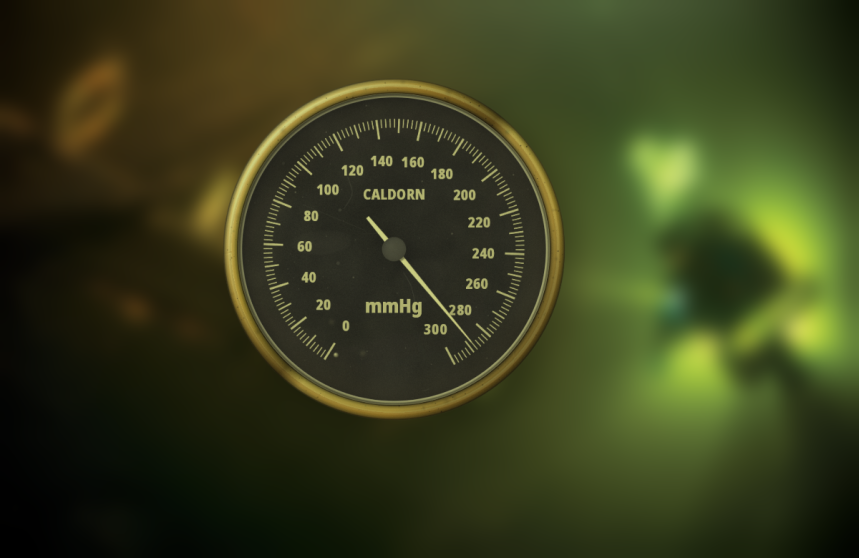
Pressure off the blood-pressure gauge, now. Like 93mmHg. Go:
288mmHg
